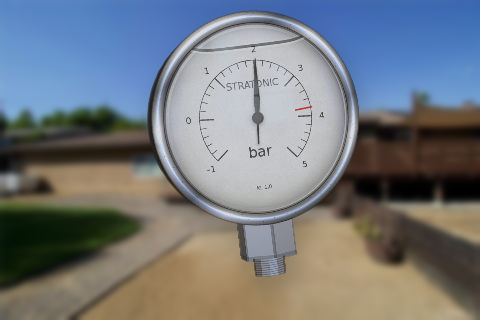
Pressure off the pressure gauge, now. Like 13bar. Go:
2bar
